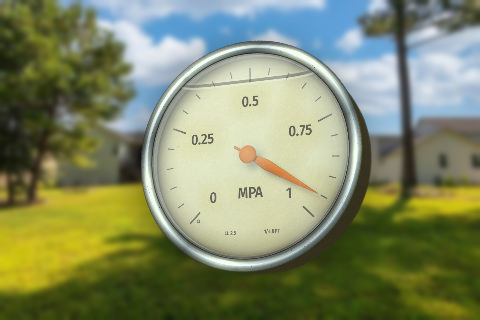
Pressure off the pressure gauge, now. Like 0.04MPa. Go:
0.95MPa
